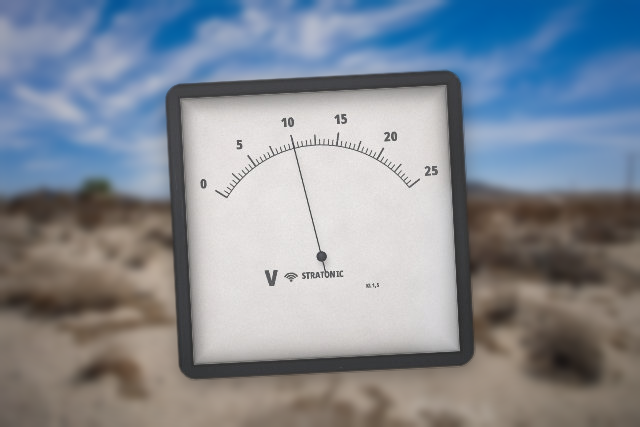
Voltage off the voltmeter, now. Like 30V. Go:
10V
